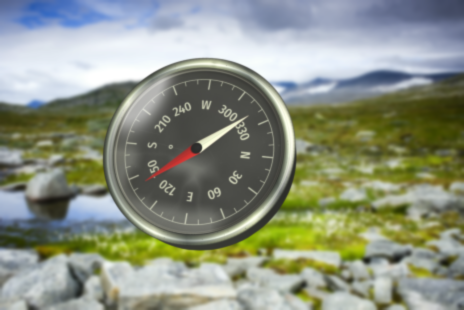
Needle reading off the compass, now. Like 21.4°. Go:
140°
